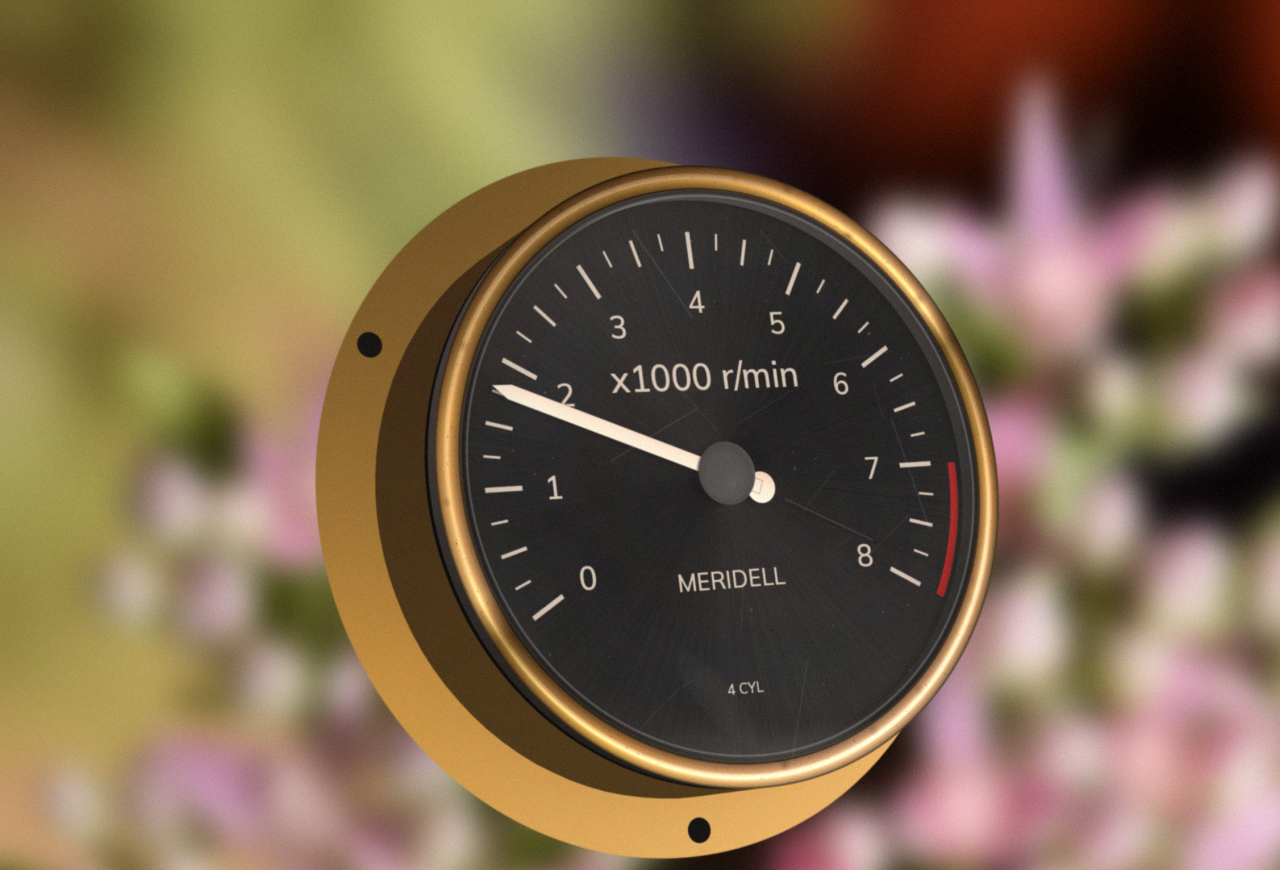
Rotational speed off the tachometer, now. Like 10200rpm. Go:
1750rpm
